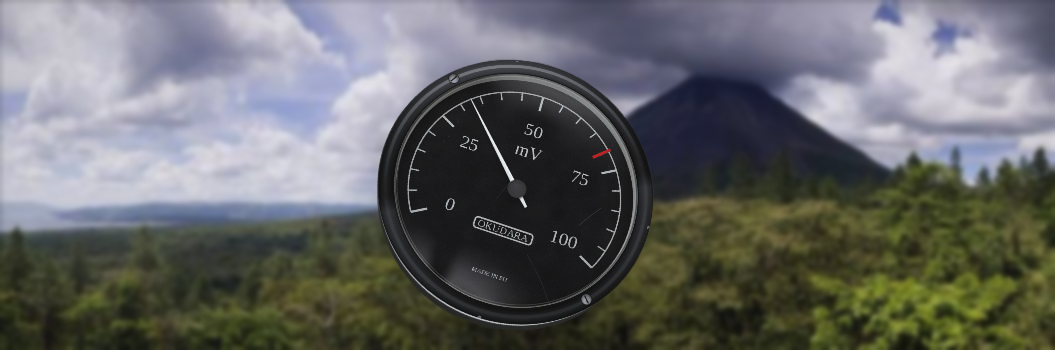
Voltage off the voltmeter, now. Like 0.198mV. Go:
32.5mV
